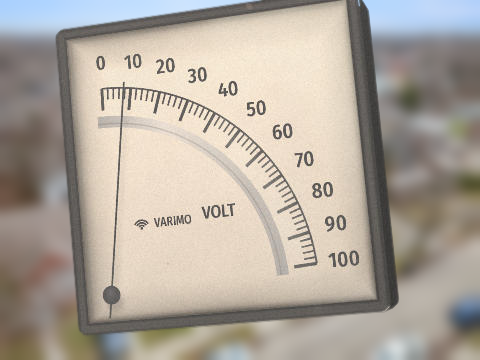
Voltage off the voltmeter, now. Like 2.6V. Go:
8V
